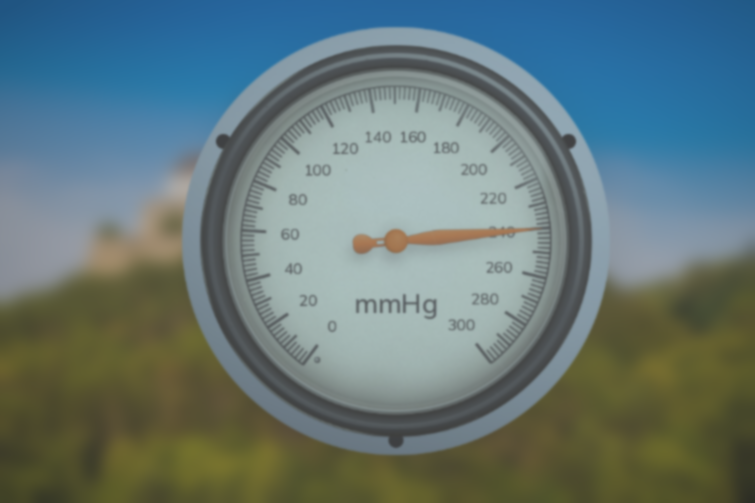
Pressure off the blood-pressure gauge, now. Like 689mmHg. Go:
240mmHg
